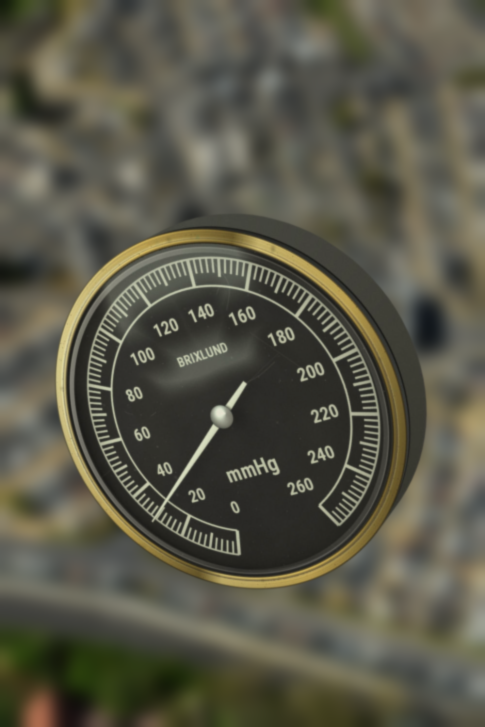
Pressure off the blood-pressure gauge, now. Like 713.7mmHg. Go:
30mmHg
